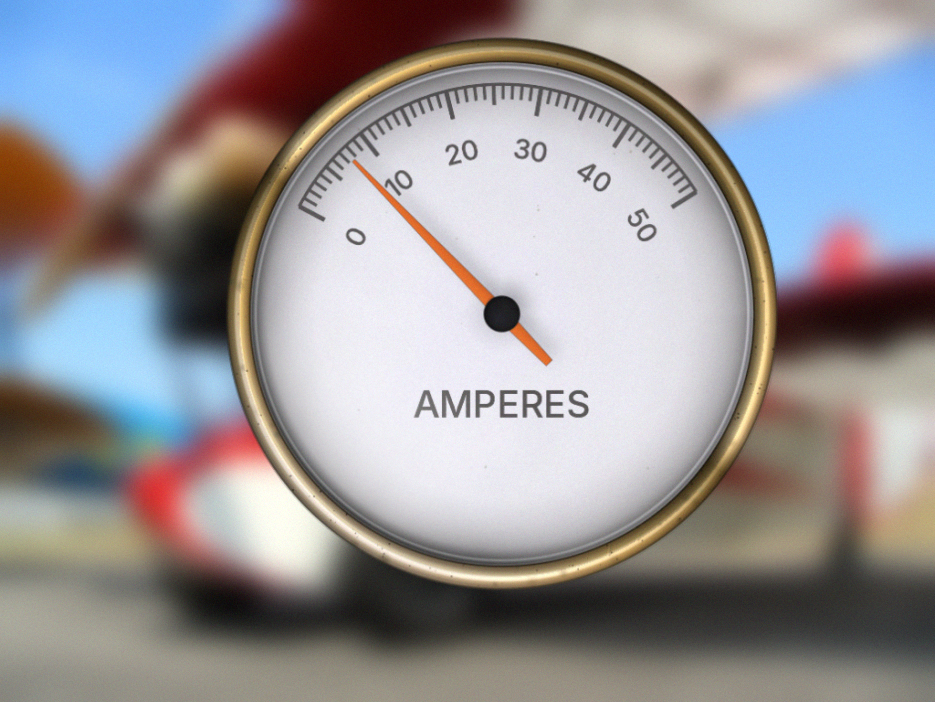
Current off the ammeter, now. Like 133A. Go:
7.5A
